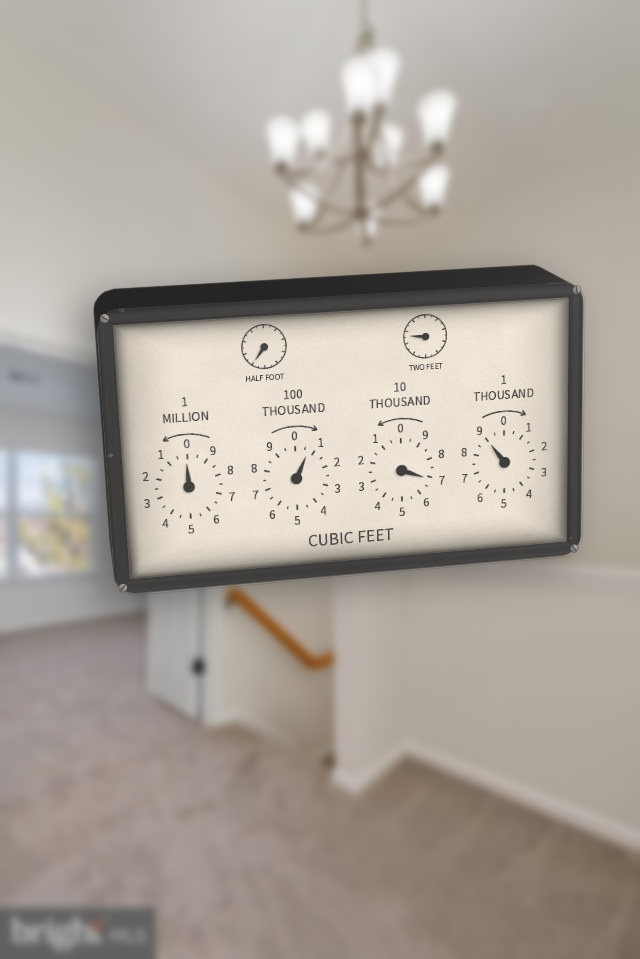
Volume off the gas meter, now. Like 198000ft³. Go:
6900ft³
